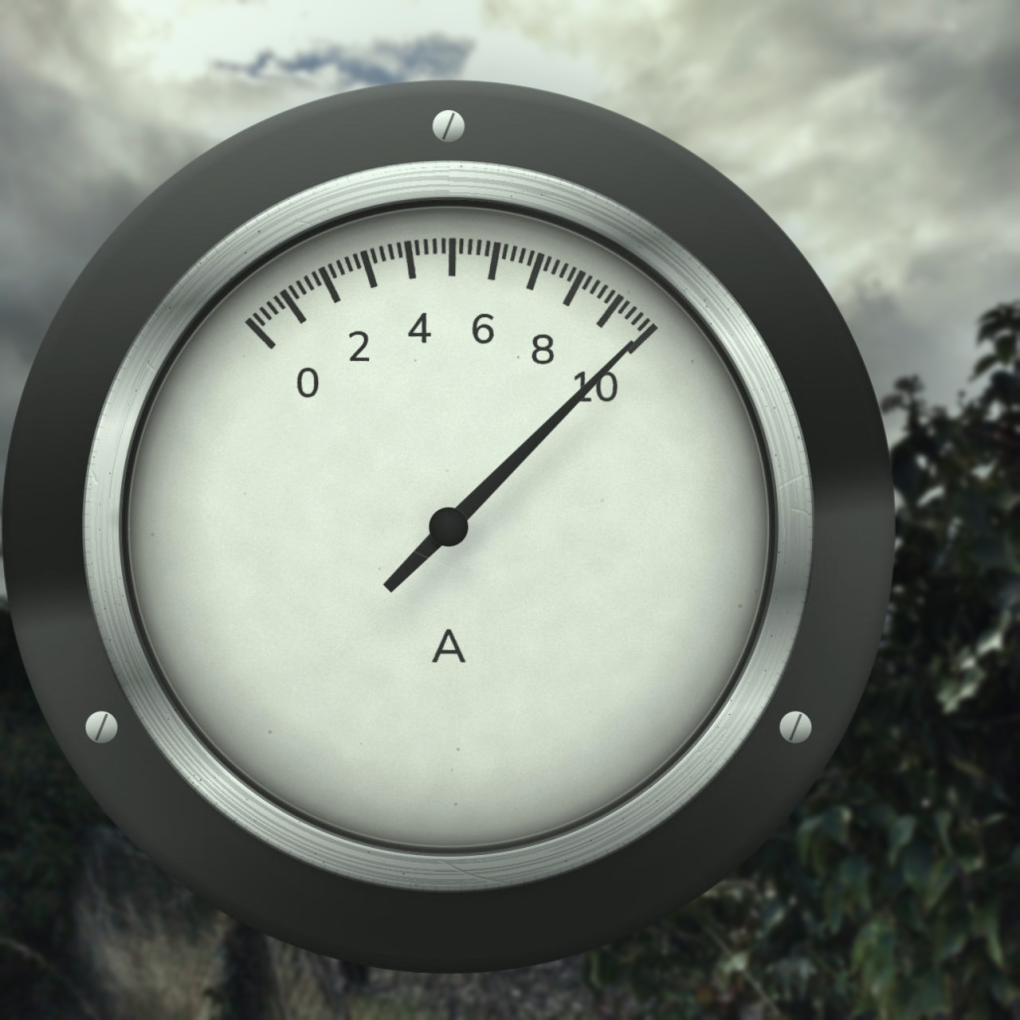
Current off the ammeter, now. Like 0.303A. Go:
9.9A
